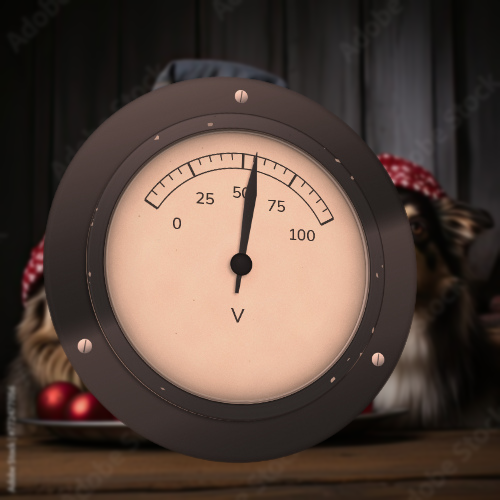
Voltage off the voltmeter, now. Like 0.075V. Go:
55V
